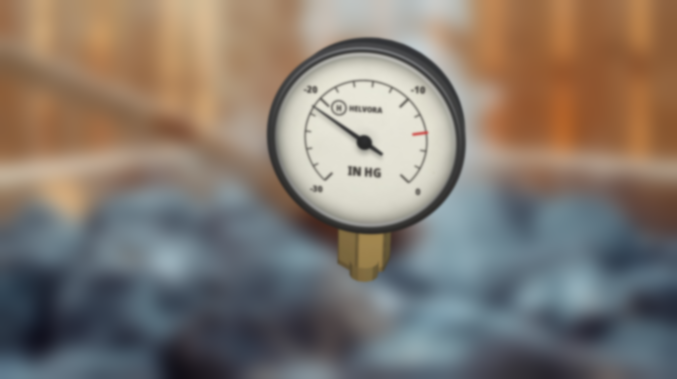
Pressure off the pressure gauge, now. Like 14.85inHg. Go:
-21inHg
